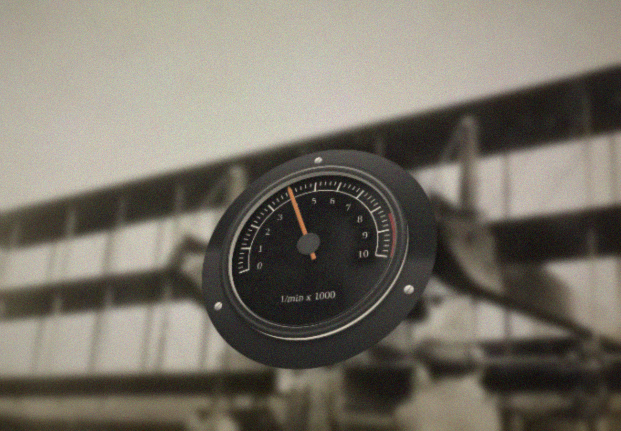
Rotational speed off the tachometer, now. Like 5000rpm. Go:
4000rpm
